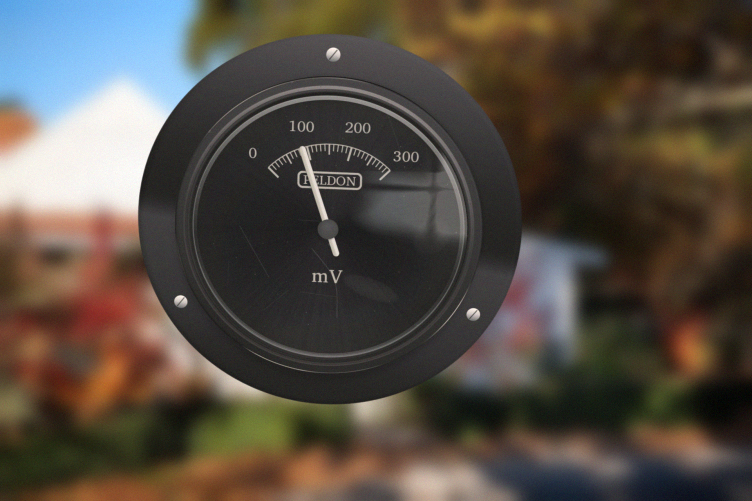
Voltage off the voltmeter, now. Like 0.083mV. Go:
90mV
